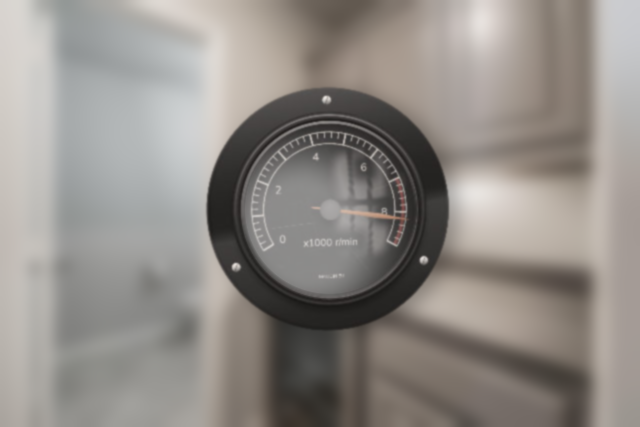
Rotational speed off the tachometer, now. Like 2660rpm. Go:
8200rpm
